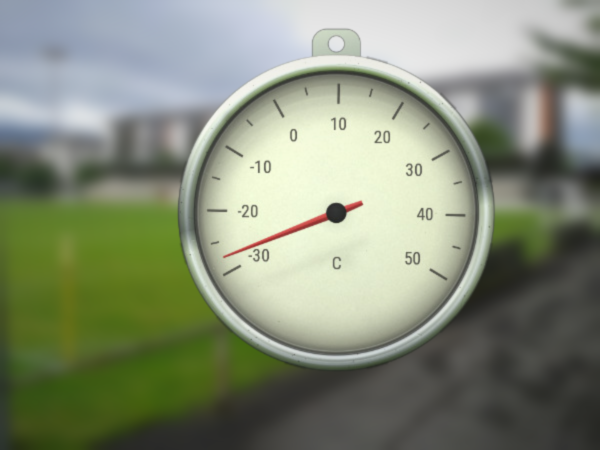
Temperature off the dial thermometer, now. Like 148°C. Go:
-27.5°C
